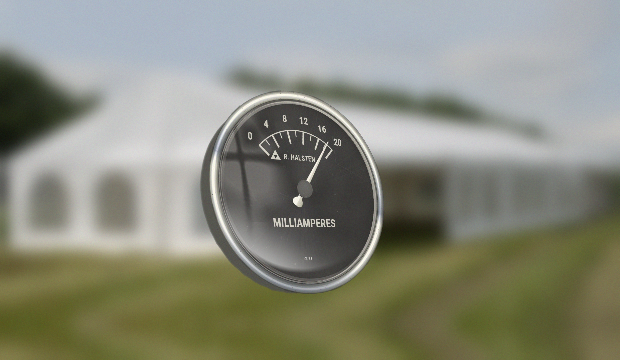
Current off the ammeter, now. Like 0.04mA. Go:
18mA
